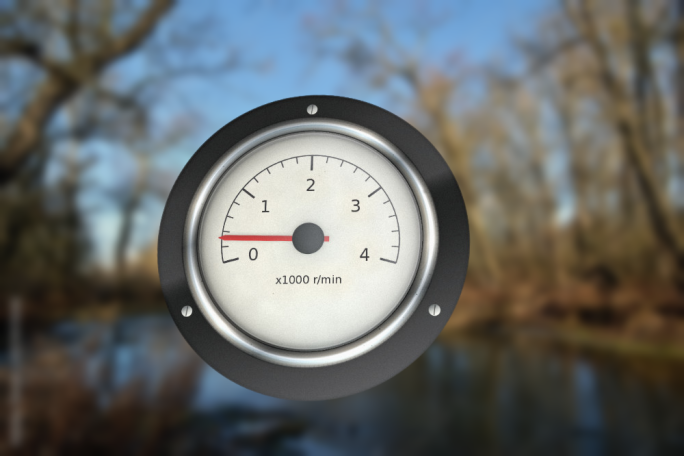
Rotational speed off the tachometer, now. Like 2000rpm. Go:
300rpm
